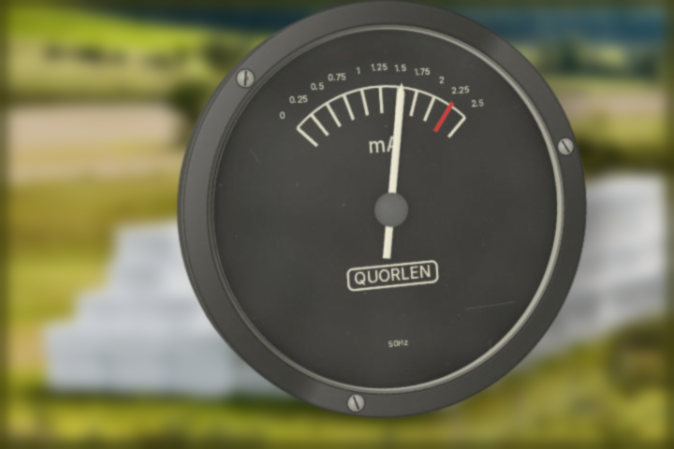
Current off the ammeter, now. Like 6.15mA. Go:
1.5mA
